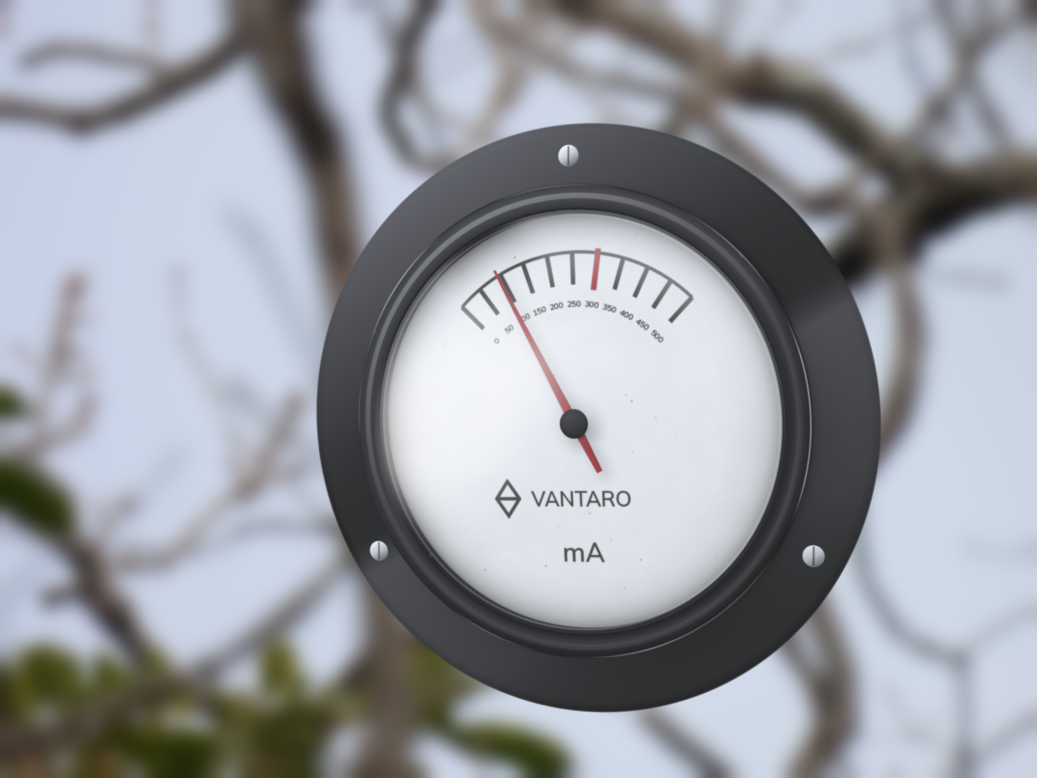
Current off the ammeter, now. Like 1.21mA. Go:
100mA
